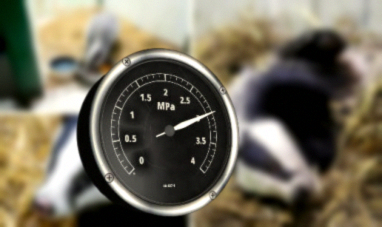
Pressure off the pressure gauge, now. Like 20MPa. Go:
3MPa
